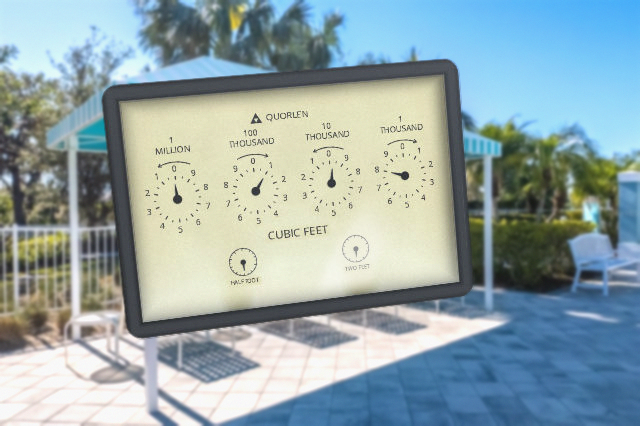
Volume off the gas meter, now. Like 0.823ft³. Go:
9800ft³
